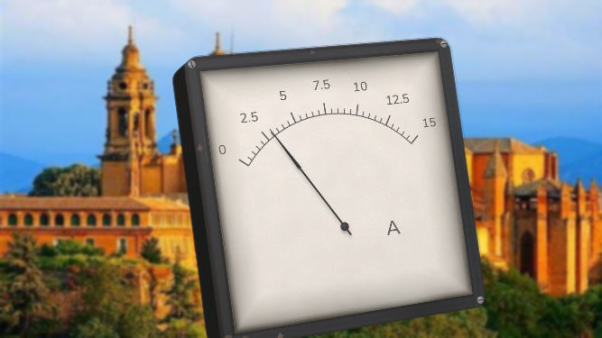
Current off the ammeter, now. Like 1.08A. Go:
3A
